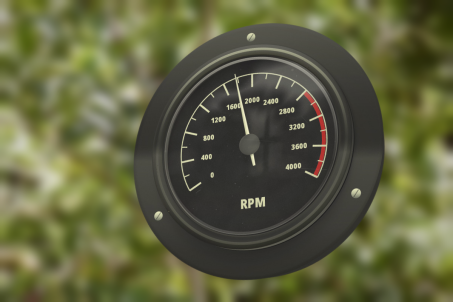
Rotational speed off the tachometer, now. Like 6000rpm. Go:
1800rpm
